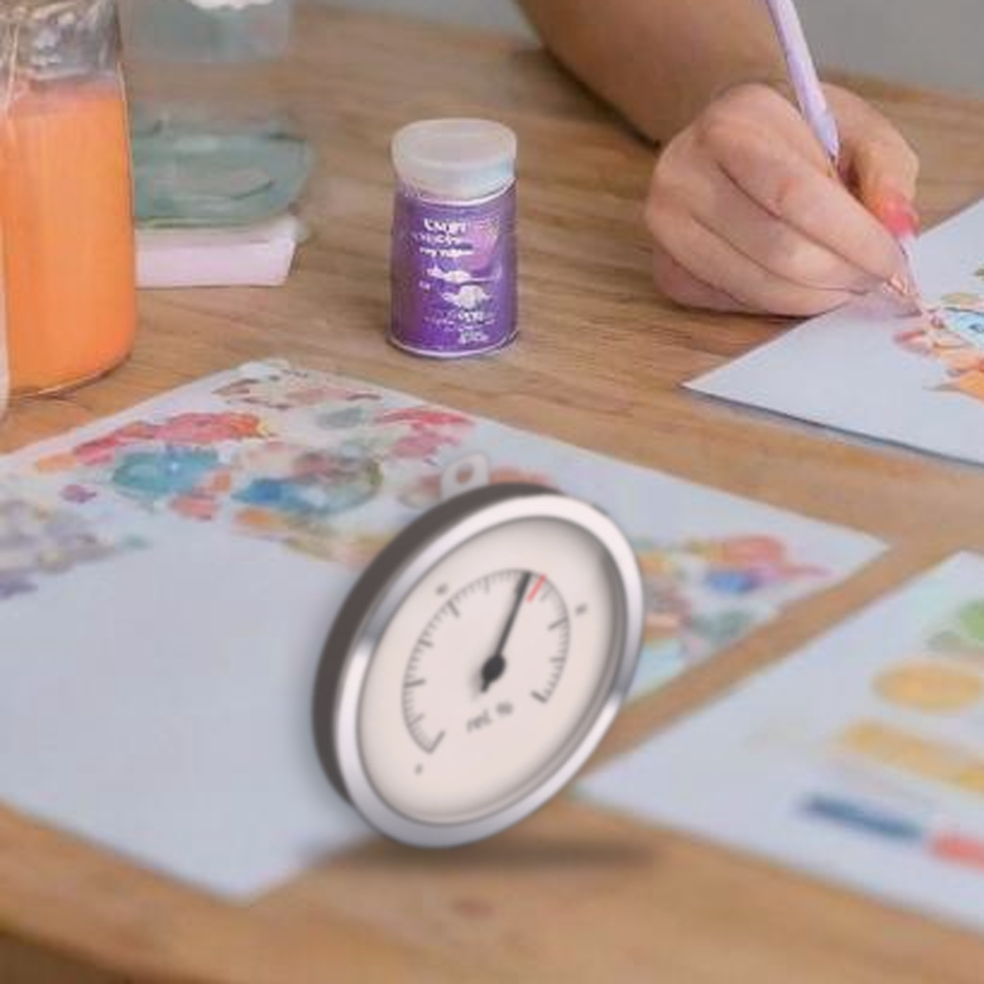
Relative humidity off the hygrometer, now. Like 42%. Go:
60%
